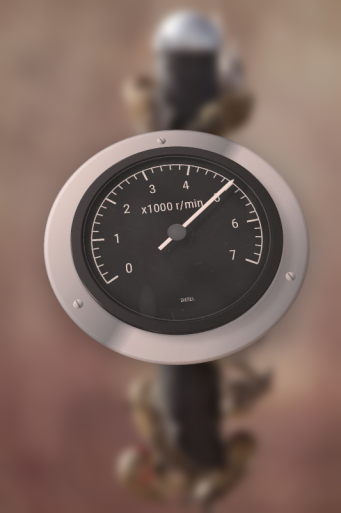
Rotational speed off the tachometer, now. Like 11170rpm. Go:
5000rpm
